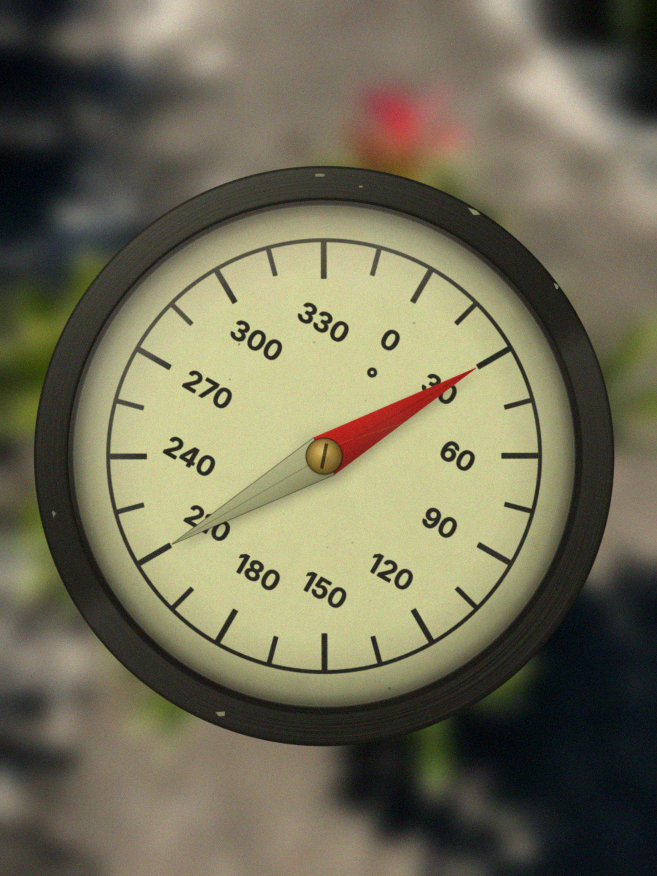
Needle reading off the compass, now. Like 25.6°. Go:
30°
